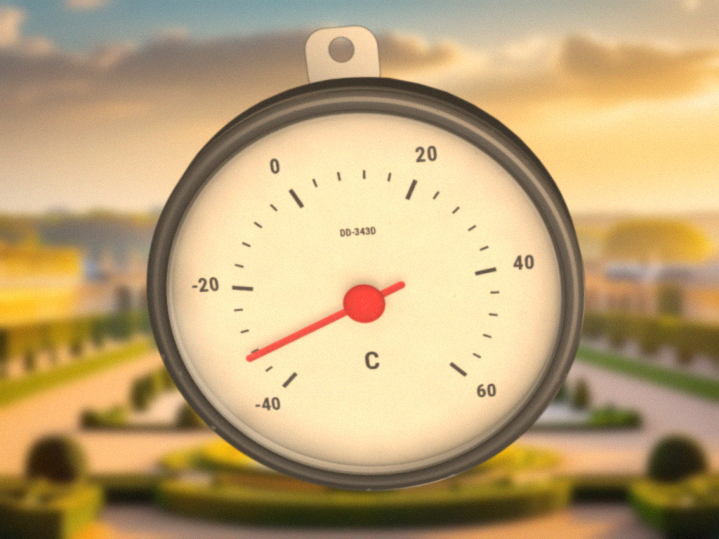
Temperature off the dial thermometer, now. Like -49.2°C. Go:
-32°C
